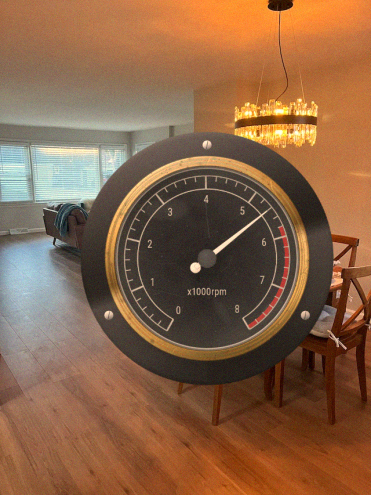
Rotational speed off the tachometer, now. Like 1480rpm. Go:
5400rpm
